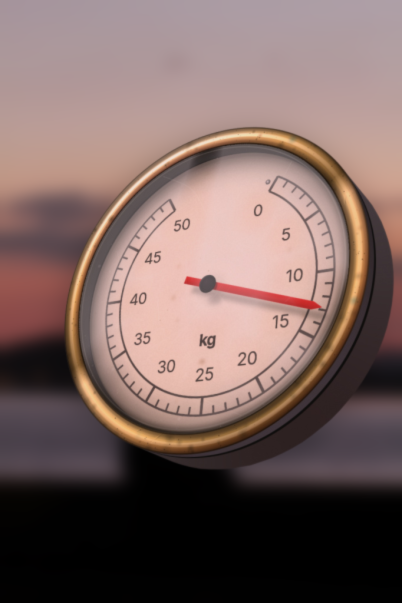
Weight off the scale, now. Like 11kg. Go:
13kg
